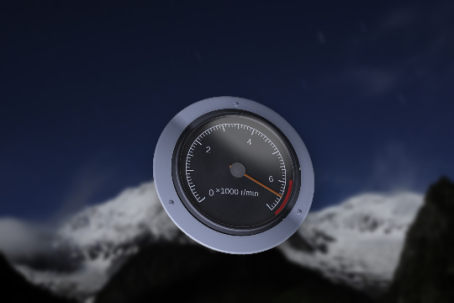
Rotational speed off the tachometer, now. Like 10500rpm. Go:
6500rpm
